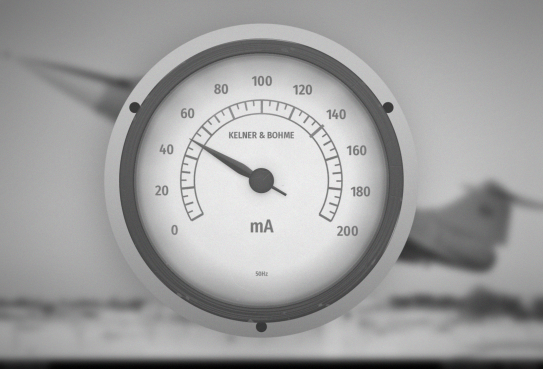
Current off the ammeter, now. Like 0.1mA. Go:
50mA
